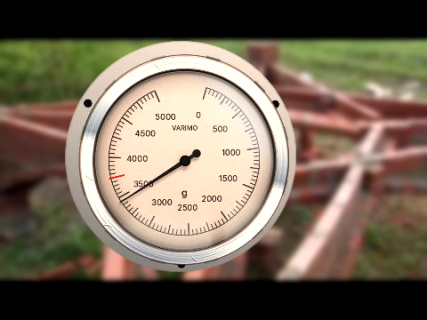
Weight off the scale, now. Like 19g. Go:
3450g
